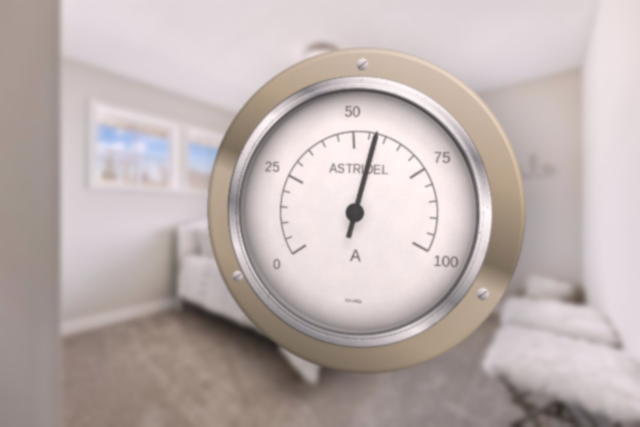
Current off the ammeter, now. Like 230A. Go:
57.5A
